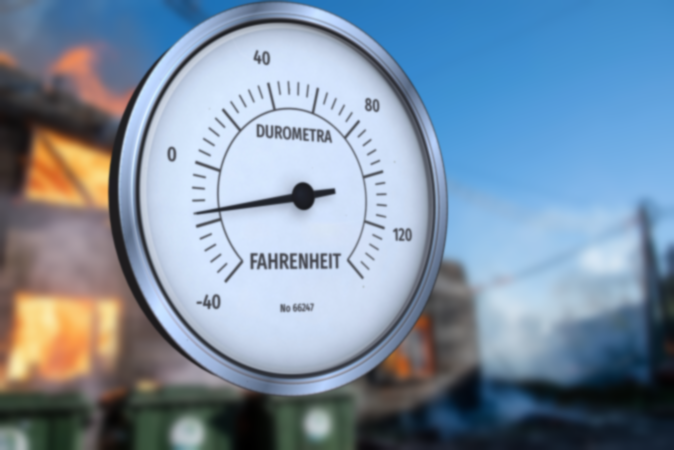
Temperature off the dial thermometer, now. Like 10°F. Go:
-16°F
